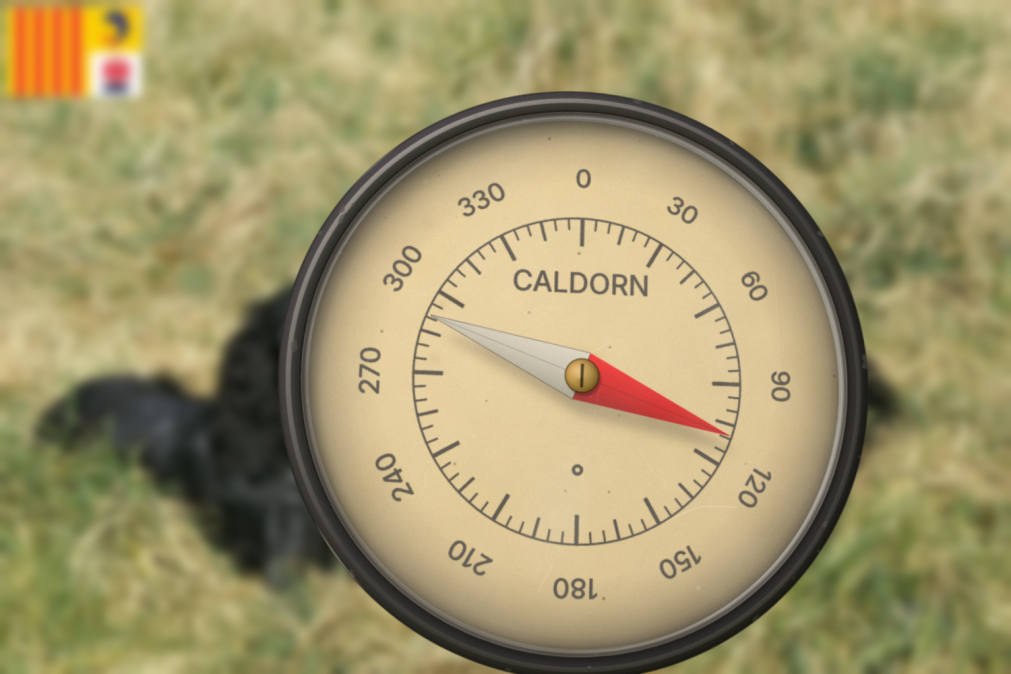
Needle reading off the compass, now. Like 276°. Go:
110°
